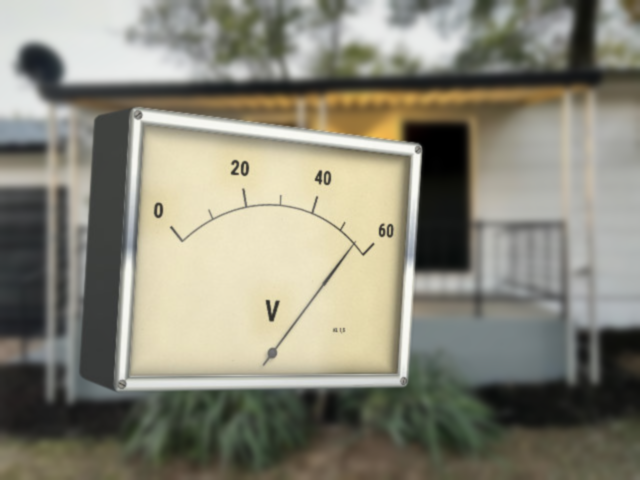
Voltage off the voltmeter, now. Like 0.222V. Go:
55V
